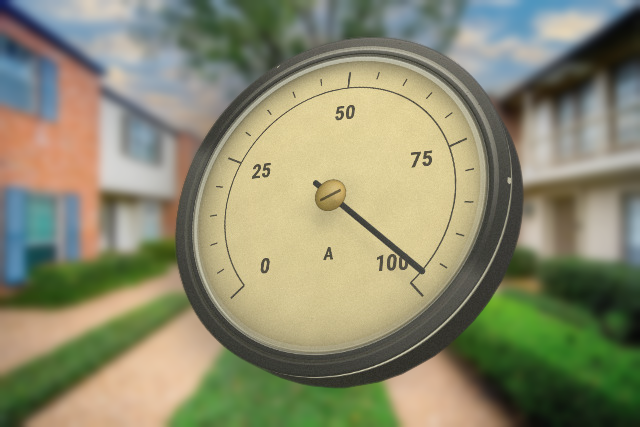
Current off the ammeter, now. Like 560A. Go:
97.5A
